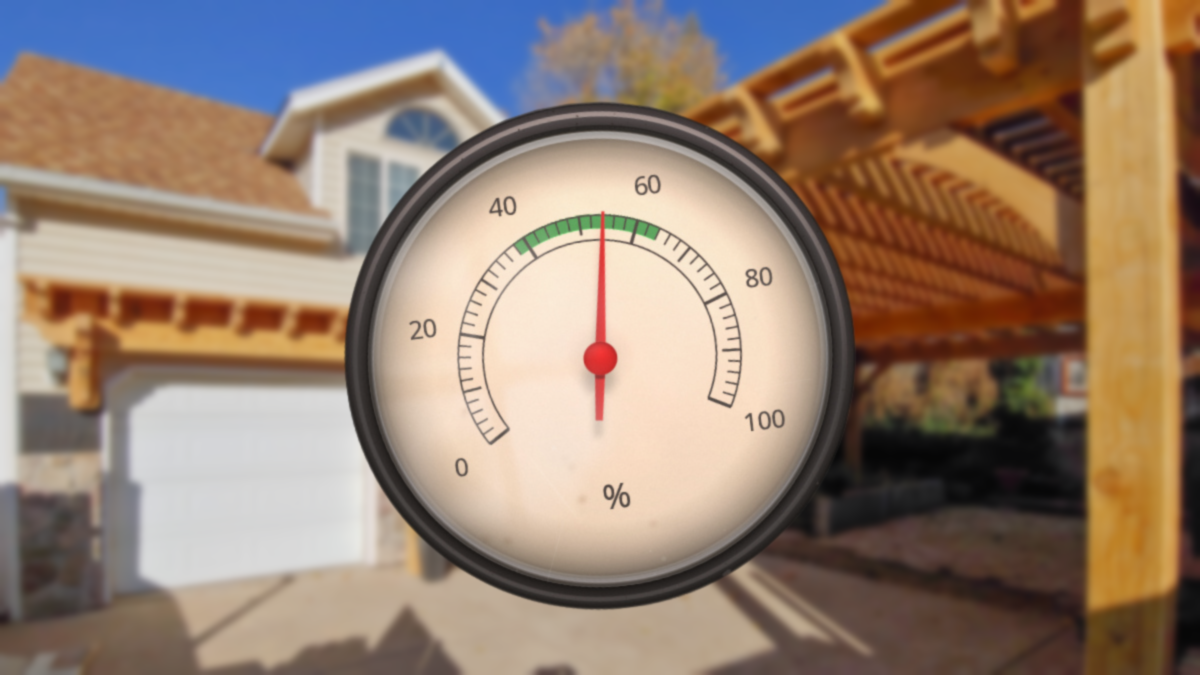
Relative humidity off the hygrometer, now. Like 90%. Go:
54%
